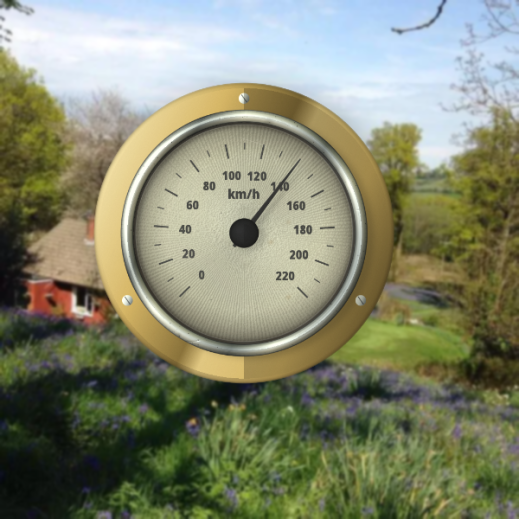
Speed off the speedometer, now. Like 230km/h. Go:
140km/h
